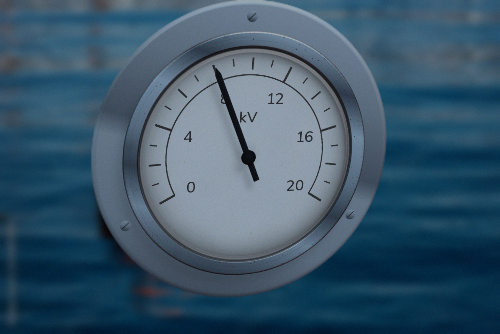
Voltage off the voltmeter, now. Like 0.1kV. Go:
8kV
